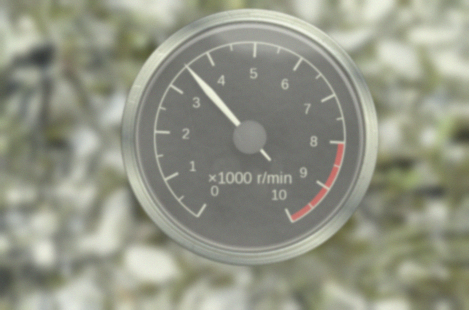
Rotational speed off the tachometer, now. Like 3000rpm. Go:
3500rpm
